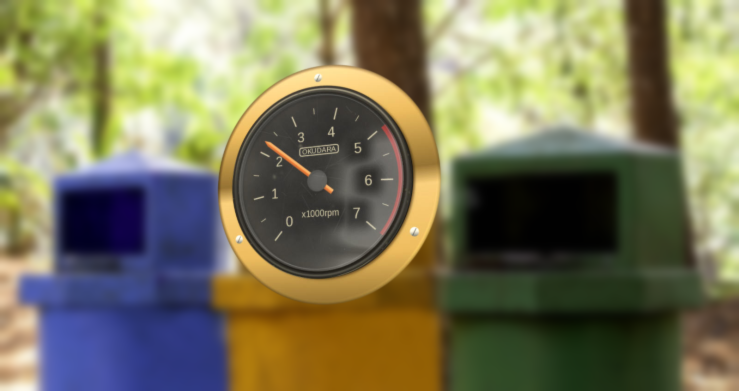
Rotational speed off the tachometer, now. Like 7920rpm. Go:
2250rpm
